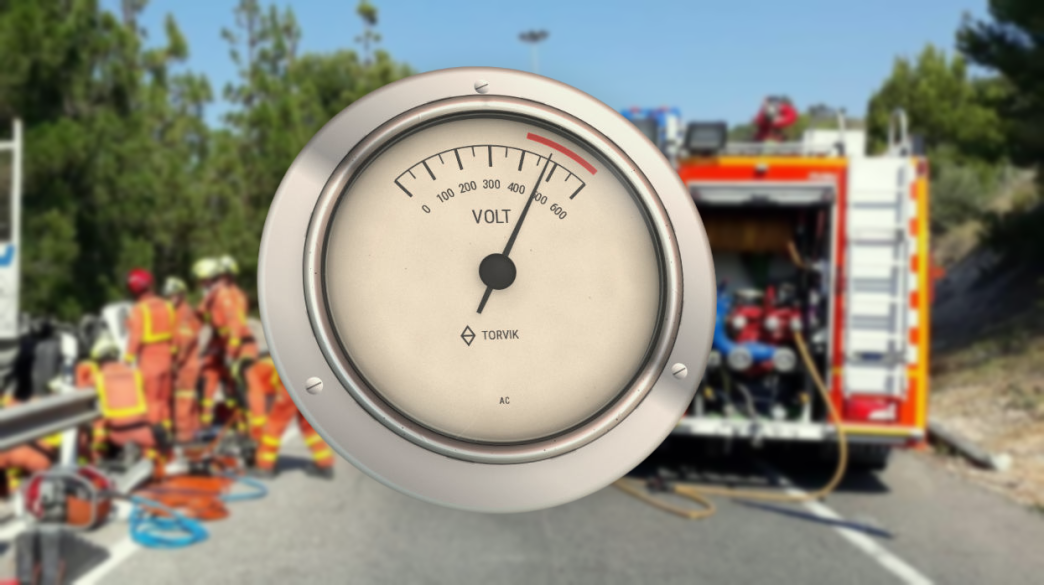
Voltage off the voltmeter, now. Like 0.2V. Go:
475V
